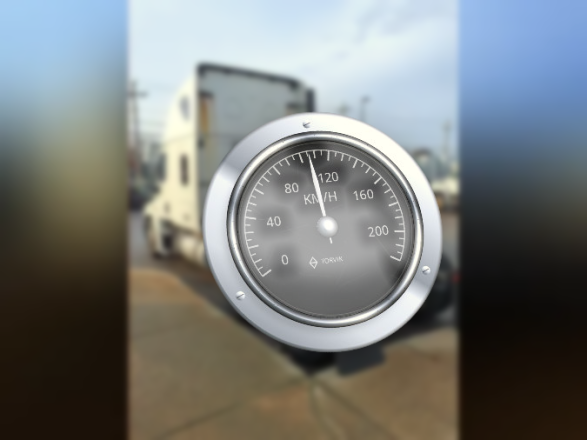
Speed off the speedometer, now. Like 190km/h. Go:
105km/h
